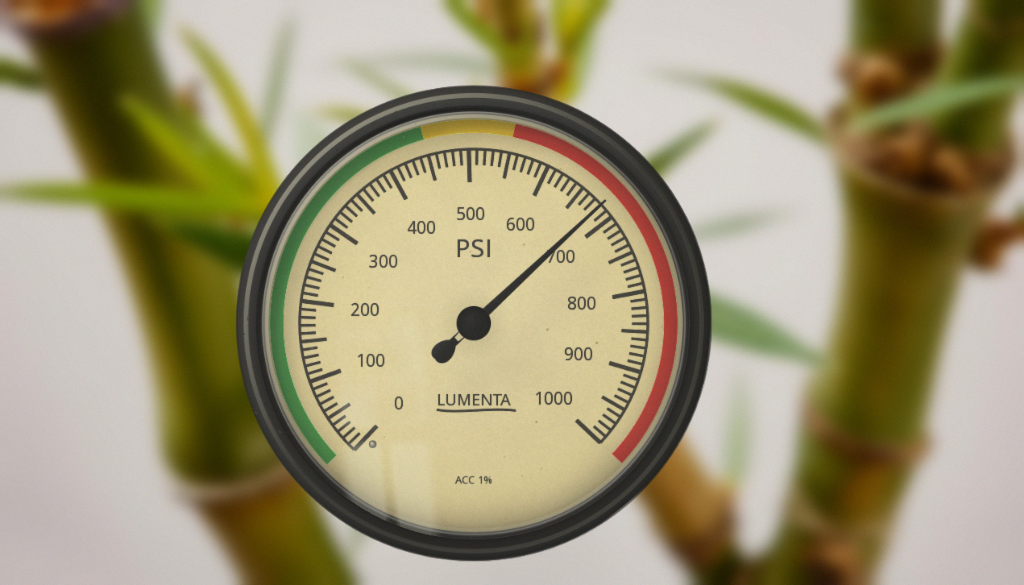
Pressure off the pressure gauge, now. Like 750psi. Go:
680psi
